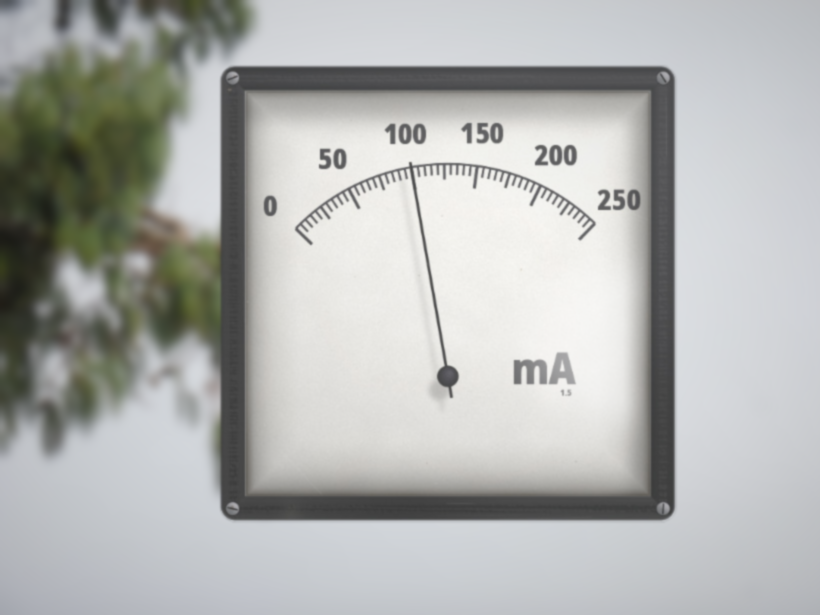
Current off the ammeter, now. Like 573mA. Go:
100mA
